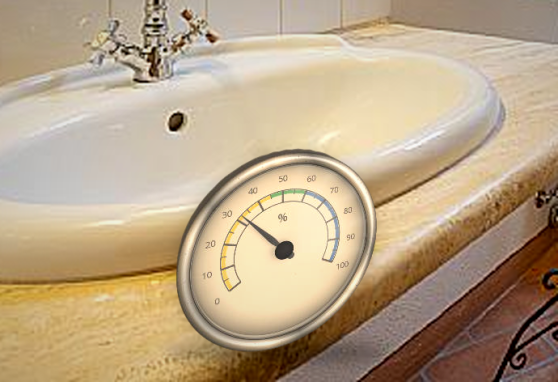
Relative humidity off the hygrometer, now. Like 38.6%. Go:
32.5%
